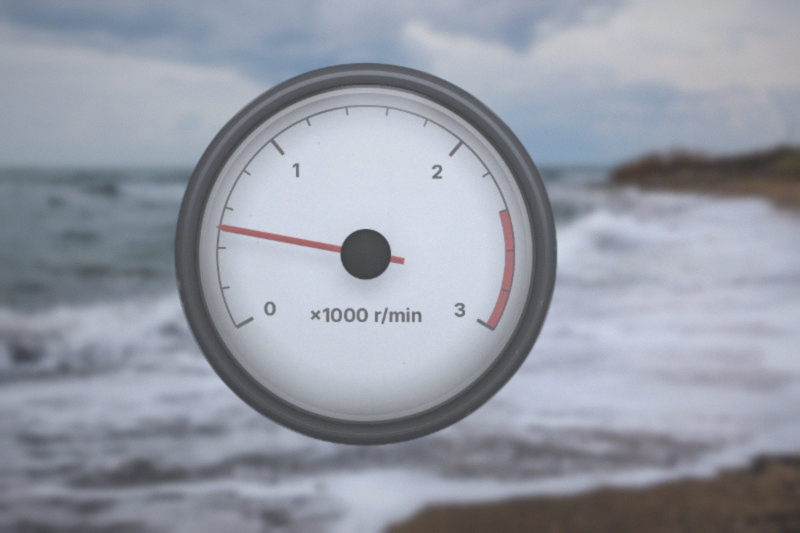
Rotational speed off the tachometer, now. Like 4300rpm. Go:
500rpm
